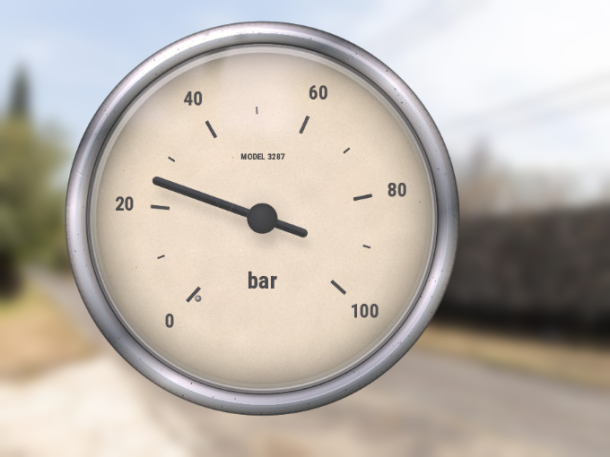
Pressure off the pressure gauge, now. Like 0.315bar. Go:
25bar
